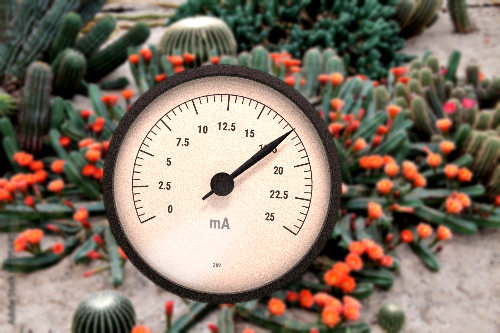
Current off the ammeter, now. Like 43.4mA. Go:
17.5mA
